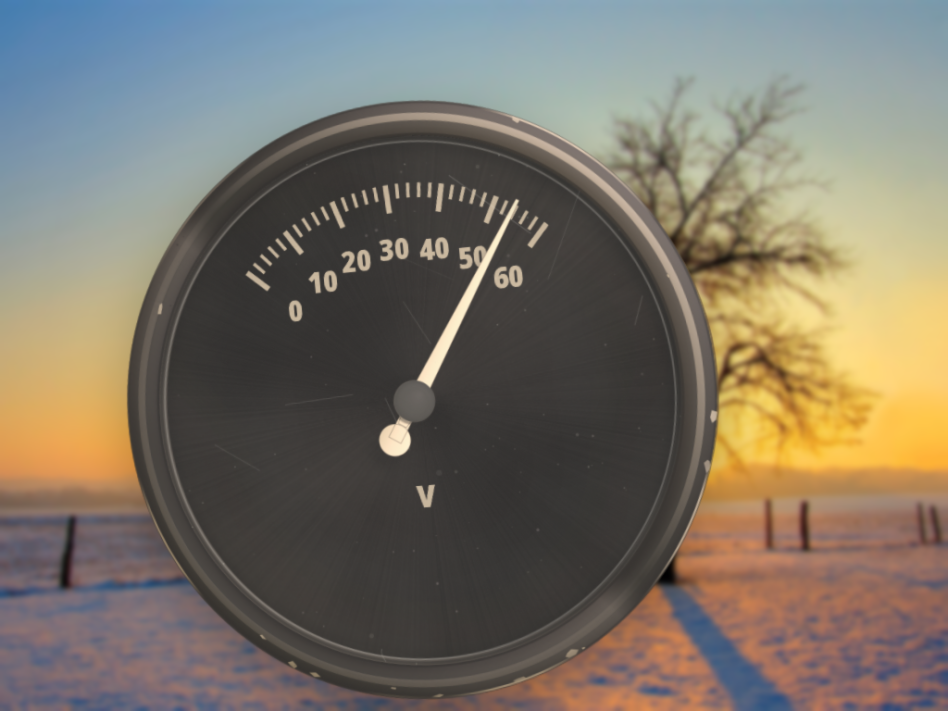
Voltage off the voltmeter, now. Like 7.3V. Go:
54V
